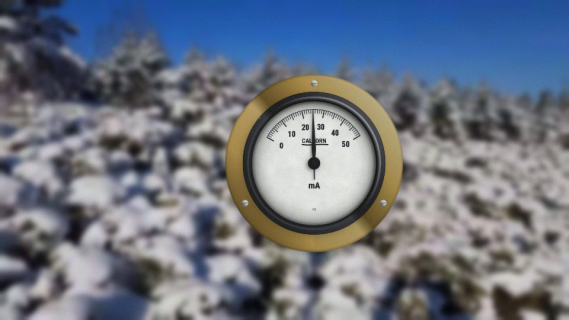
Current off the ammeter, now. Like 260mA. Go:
25mA
